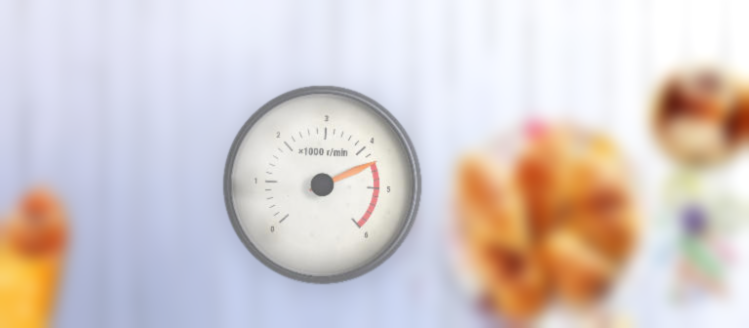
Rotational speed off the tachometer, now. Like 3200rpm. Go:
4400rpm
